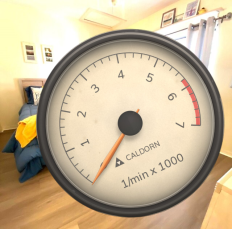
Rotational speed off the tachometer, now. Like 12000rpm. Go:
0rpm
